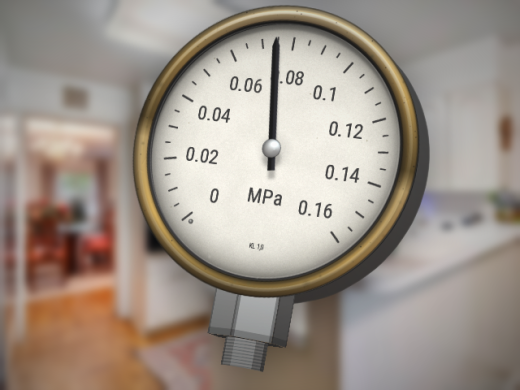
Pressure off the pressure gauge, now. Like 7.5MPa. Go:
0.075MPa
